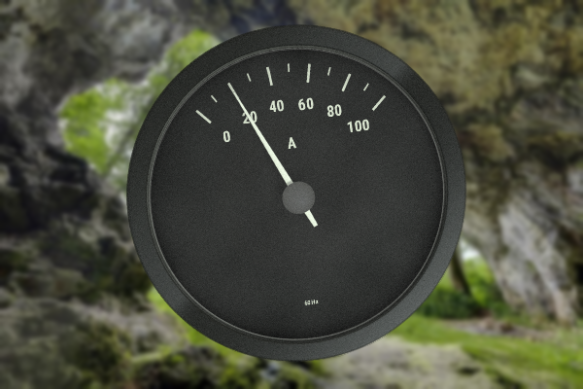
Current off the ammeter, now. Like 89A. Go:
20A
